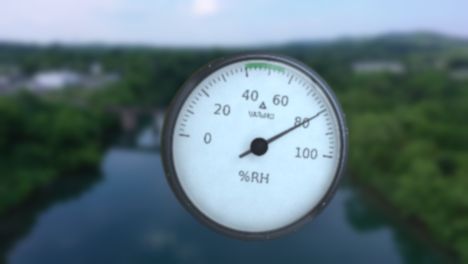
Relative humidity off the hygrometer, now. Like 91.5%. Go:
80%
